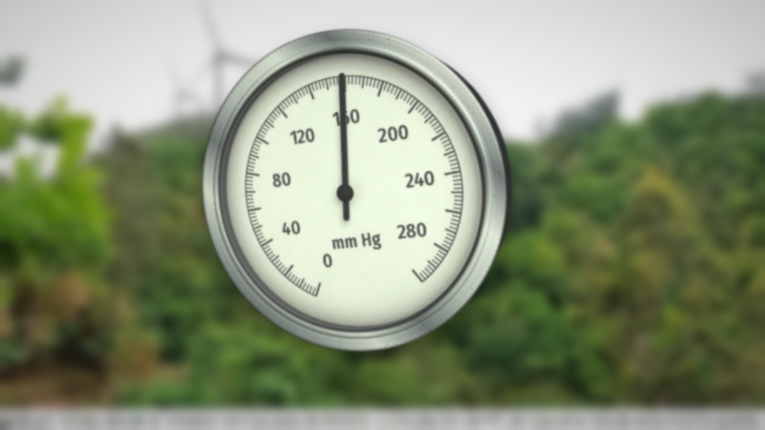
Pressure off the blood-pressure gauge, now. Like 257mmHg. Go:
160mmHg
